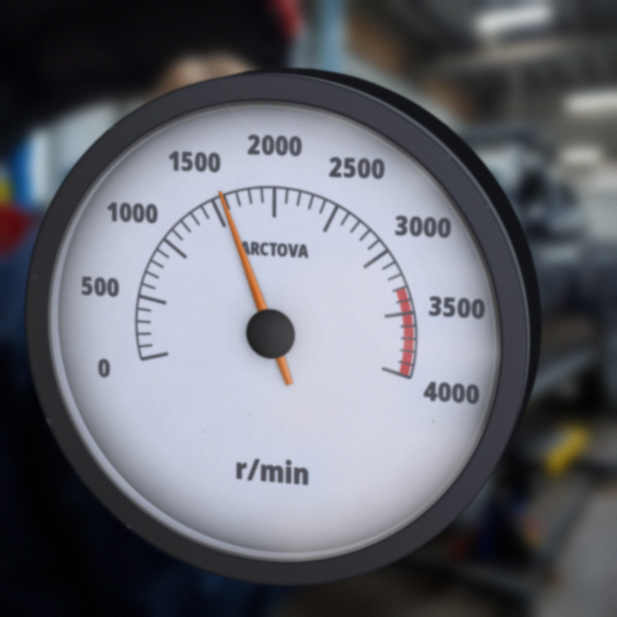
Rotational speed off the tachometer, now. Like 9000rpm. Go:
1600rpm
